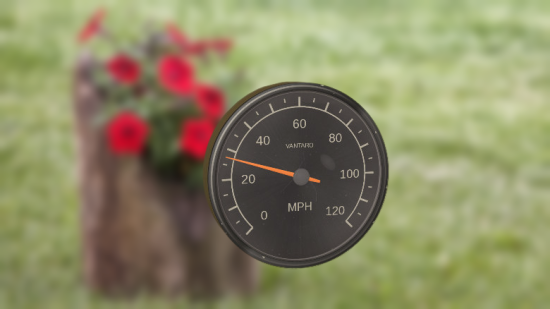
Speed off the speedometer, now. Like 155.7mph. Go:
27.5mph
